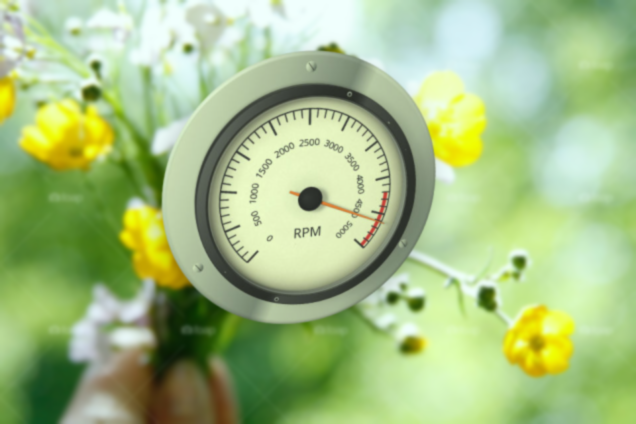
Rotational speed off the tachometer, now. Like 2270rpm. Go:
4600rpm
